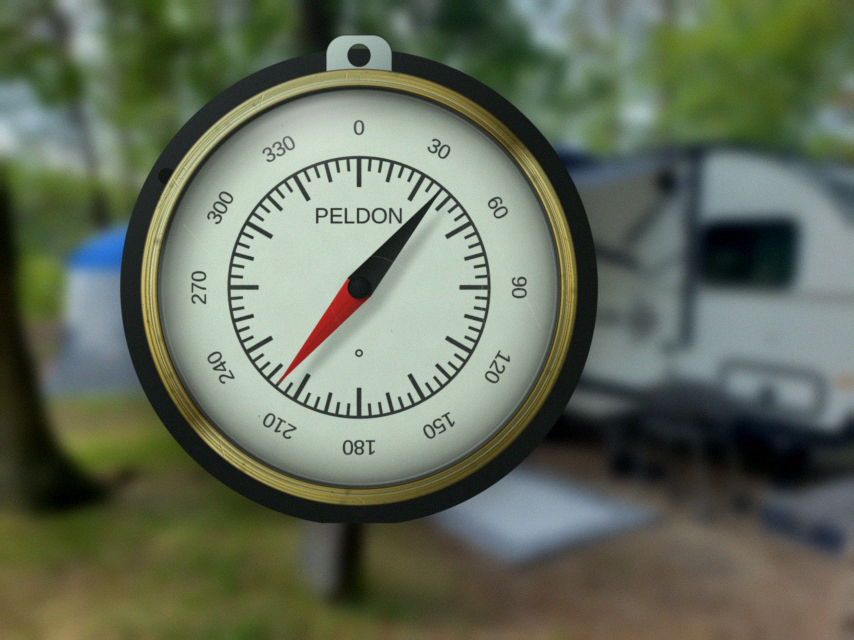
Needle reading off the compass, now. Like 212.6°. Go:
220°
